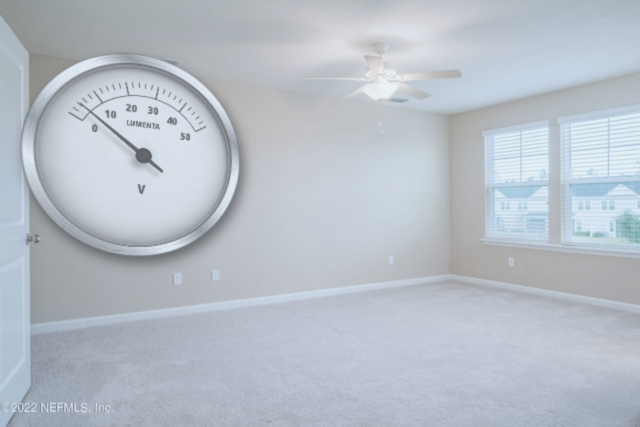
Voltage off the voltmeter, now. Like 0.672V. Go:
4V
